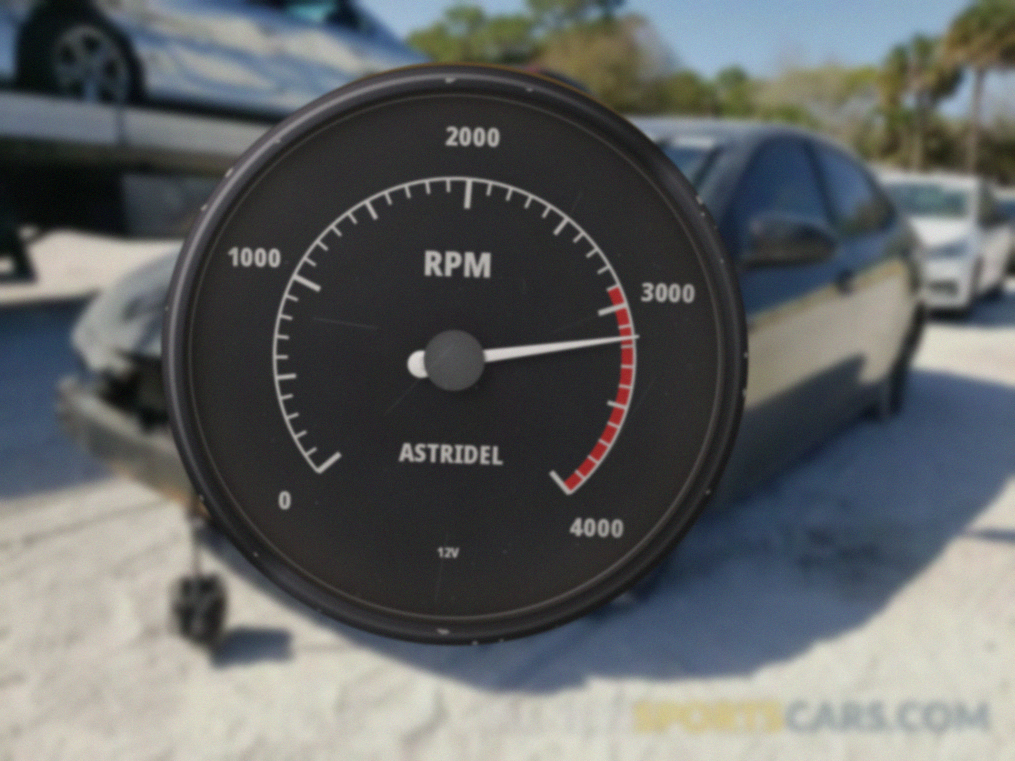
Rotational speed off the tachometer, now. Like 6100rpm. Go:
3150rpm
